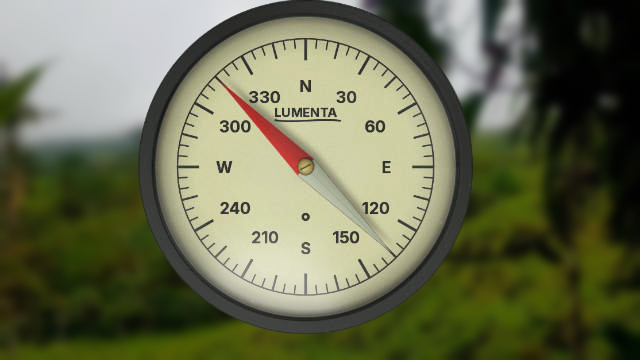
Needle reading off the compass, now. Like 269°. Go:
315°
